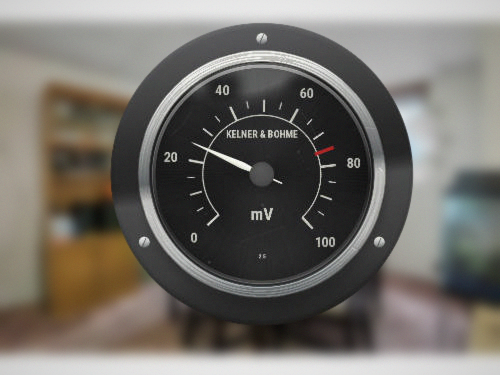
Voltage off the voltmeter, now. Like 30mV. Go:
25mV
